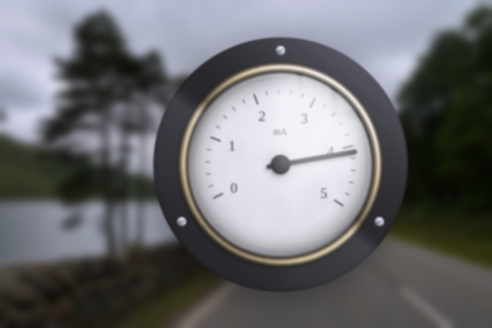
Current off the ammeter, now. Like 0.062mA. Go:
4.1mA
